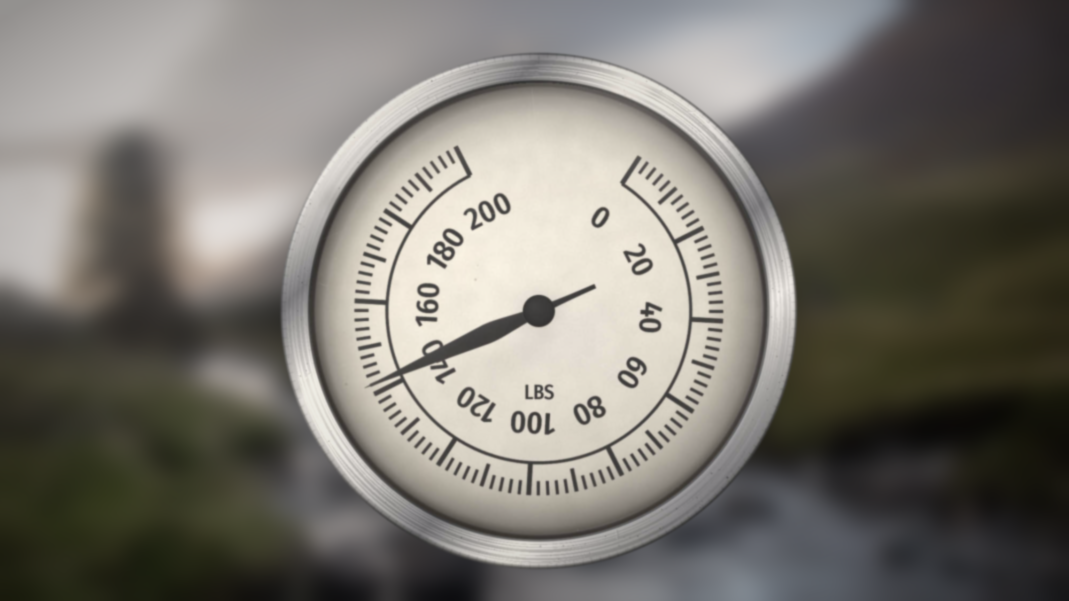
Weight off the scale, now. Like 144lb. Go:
142lb
